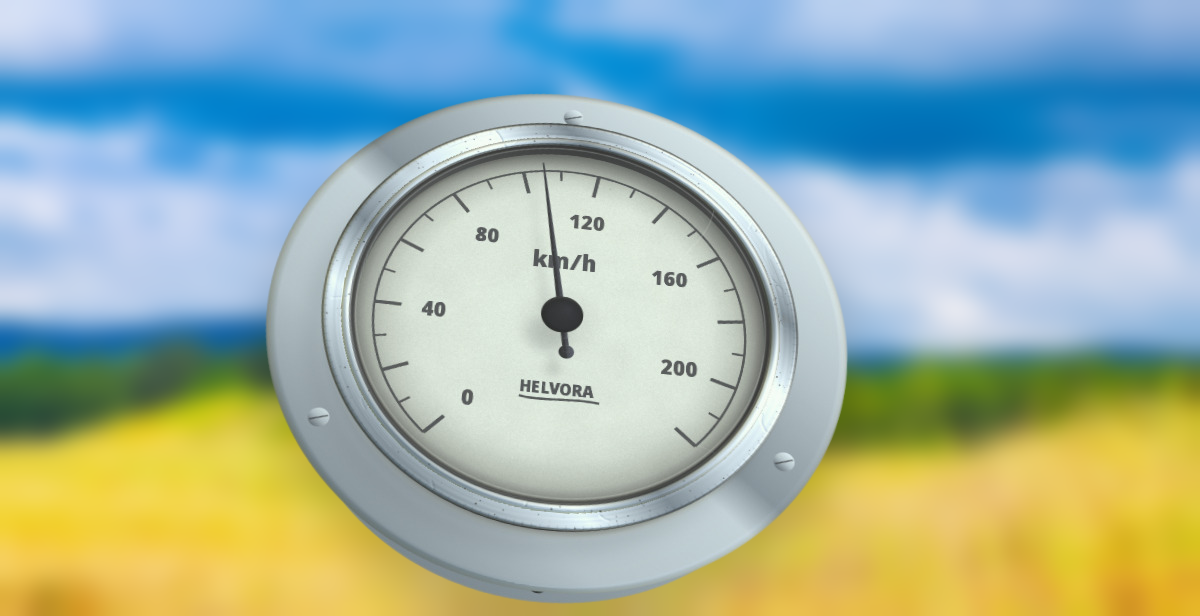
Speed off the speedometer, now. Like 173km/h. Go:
105km/h
